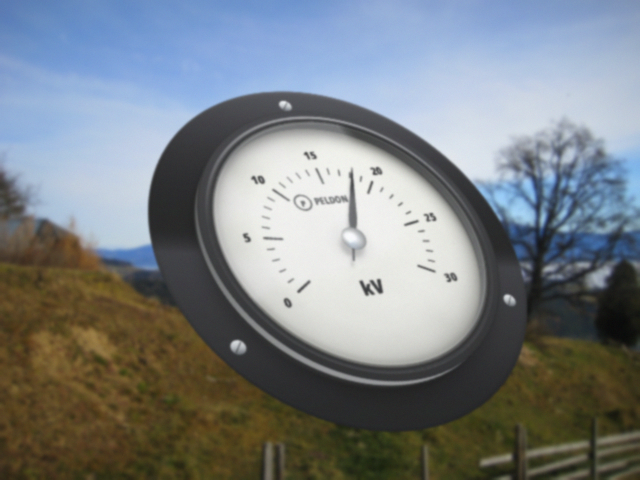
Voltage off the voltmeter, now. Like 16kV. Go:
18kV
